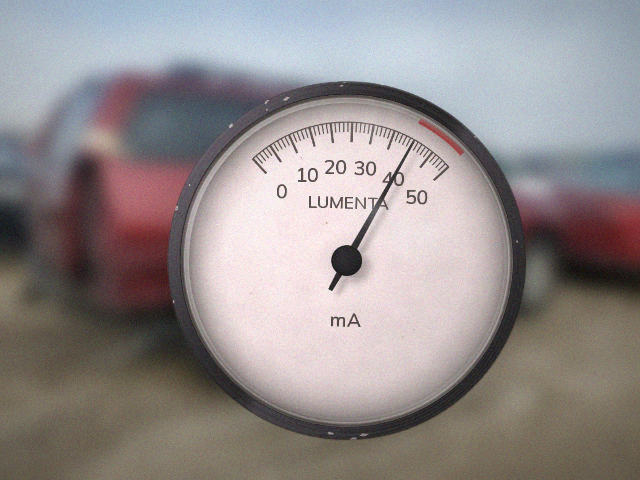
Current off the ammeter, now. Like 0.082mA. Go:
40mA
